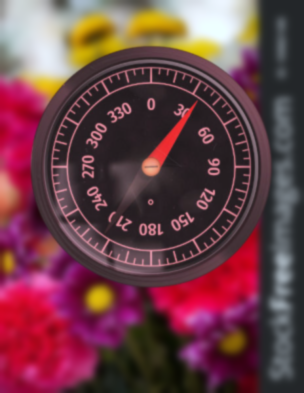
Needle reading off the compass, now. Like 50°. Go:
35°
